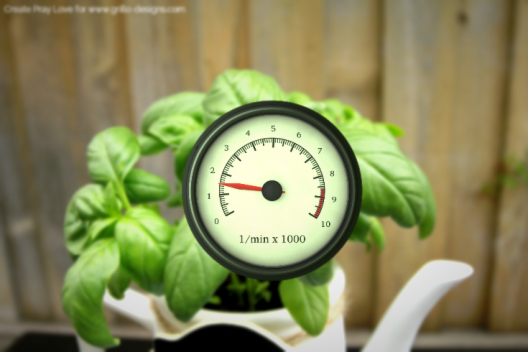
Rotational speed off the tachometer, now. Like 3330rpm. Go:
1500rpm
